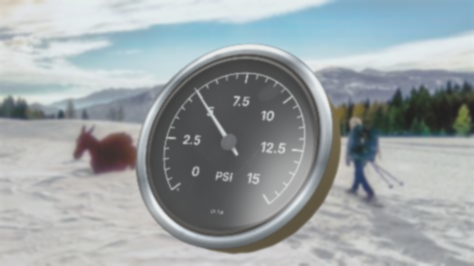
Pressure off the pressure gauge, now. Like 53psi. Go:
5psi
